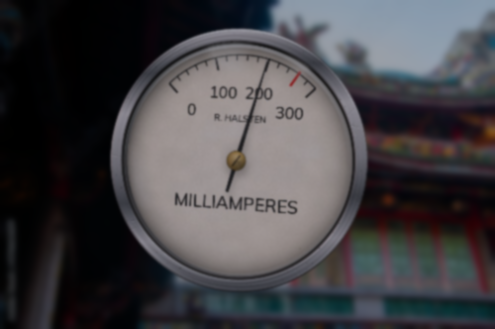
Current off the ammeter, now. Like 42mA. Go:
200mA
